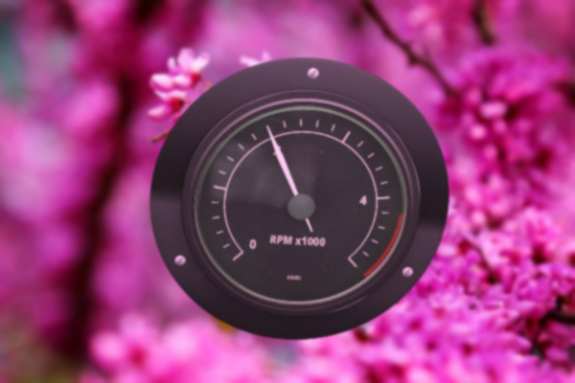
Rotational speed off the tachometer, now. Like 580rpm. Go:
2000rpm
